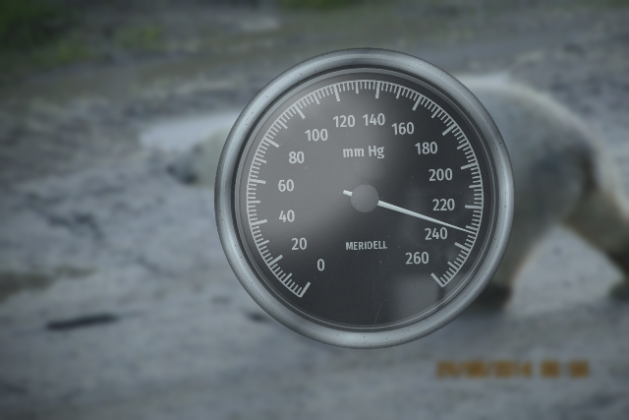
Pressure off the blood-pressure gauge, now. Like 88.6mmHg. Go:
232mmHg
